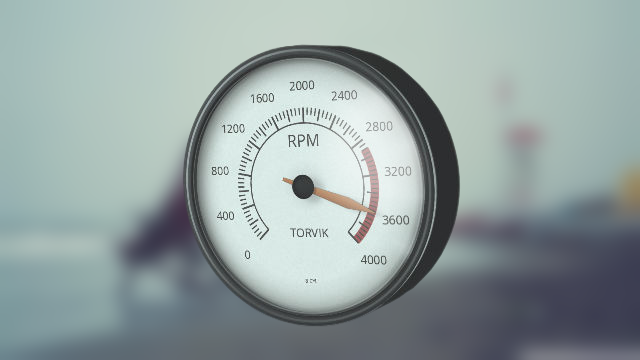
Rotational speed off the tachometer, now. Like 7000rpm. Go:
3600rpm
